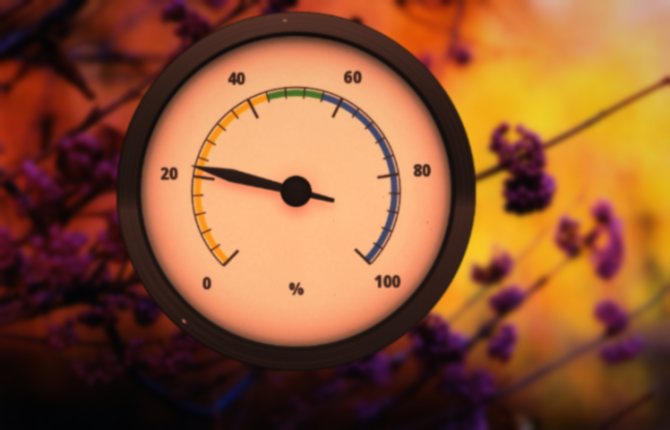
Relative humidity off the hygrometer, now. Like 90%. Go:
22%
